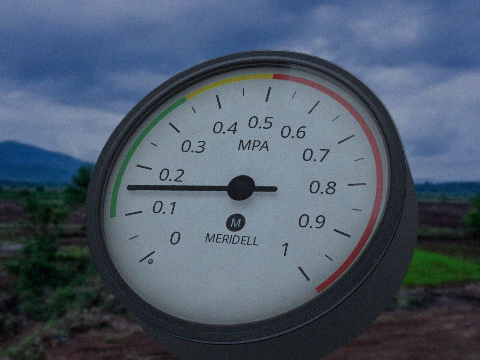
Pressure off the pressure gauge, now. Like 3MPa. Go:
0.15MPa
